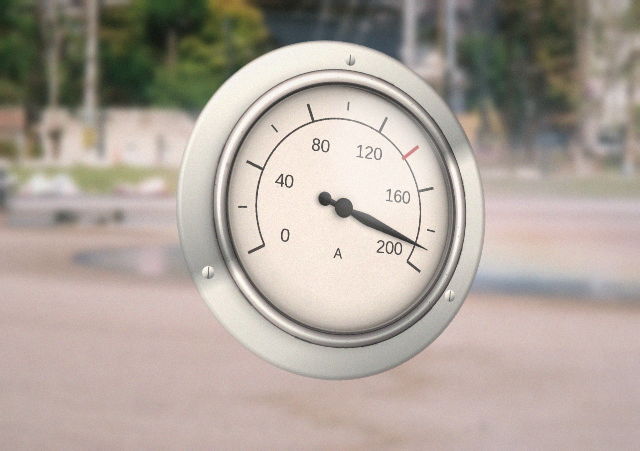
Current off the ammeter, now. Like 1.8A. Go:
190A
